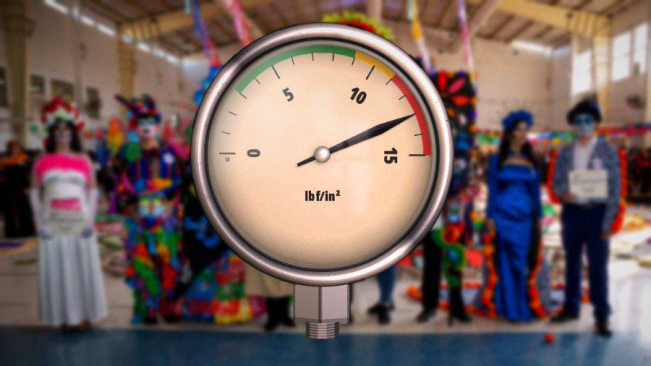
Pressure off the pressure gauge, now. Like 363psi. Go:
13psi
